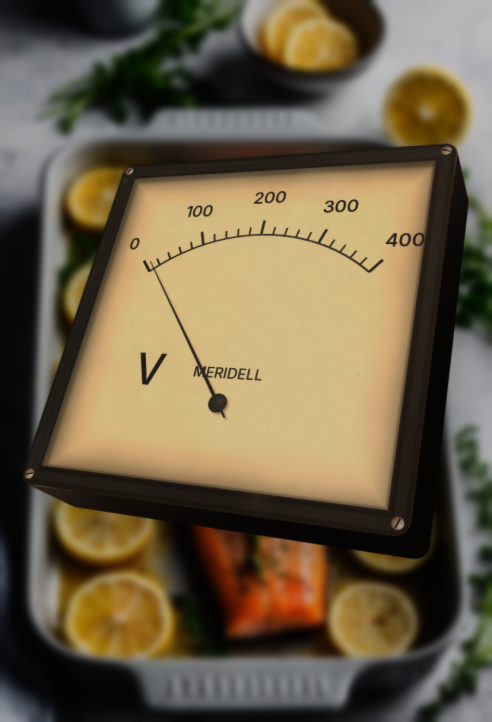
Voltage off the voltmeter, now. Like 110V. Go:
10V
